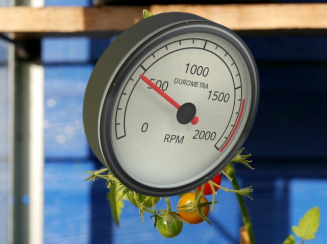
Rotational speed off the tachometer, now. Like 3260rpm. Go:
450rpm
